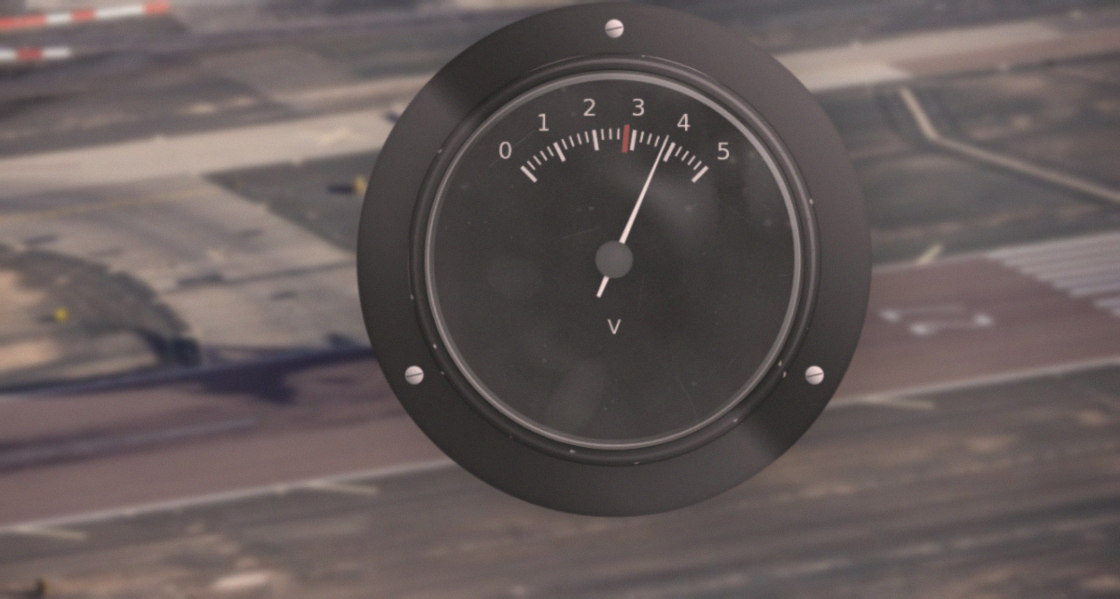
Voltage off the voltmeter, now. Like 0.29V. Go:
3.8V
